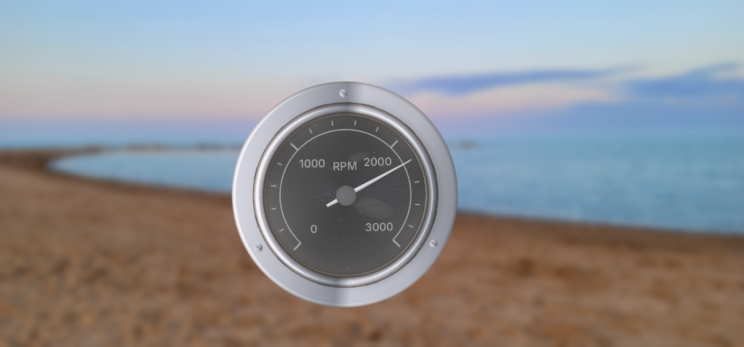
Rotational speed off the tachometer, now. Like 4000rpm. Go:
2200rpm
